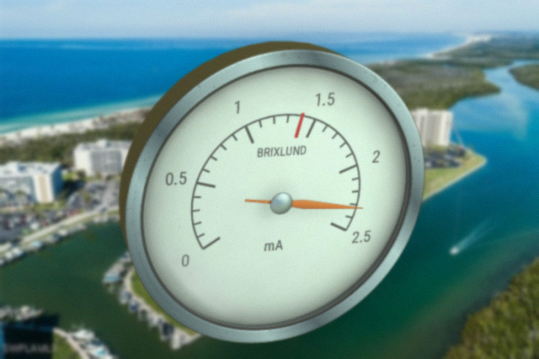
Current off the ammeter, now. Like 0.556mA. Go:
2.3mA
